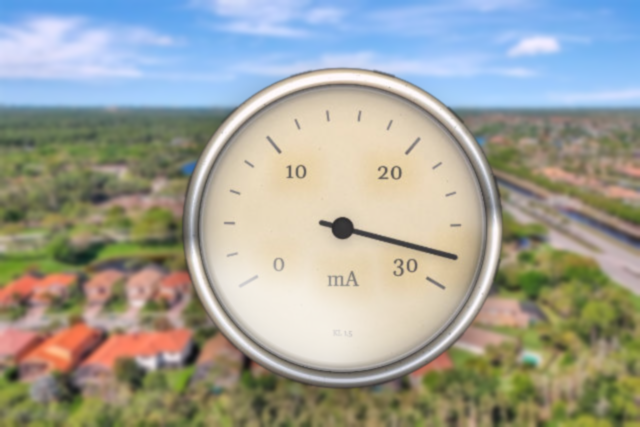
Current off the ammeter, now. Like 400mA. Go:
28mA
